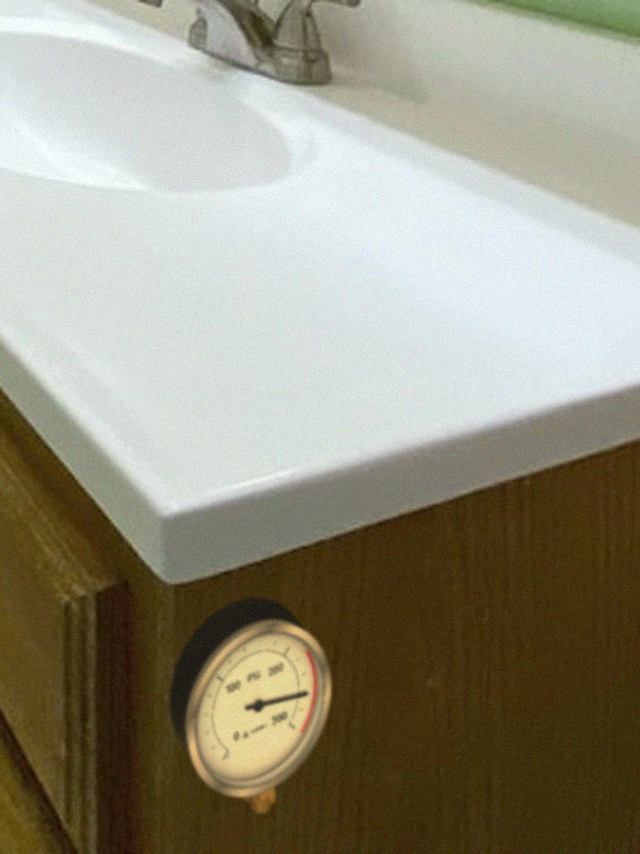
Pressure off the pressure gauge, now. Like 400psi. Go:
260psi
